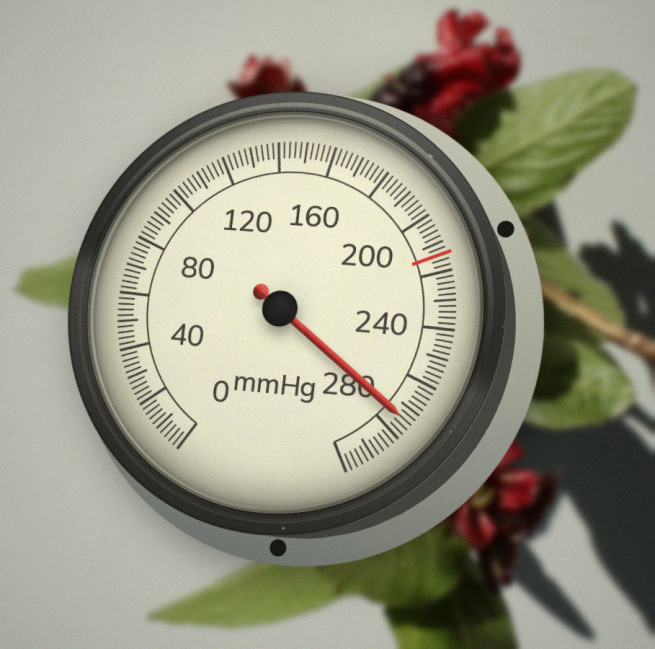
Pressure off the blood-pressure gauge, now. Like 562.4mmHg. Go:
274mmHg
